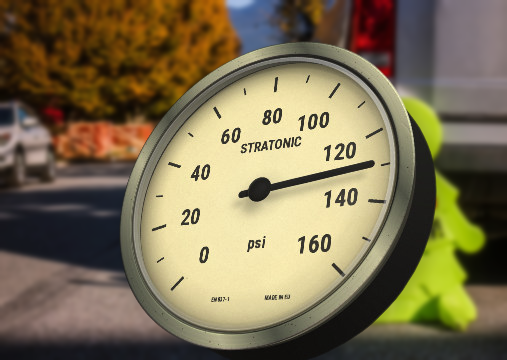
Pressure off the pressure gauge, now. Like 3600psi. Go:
130psi
